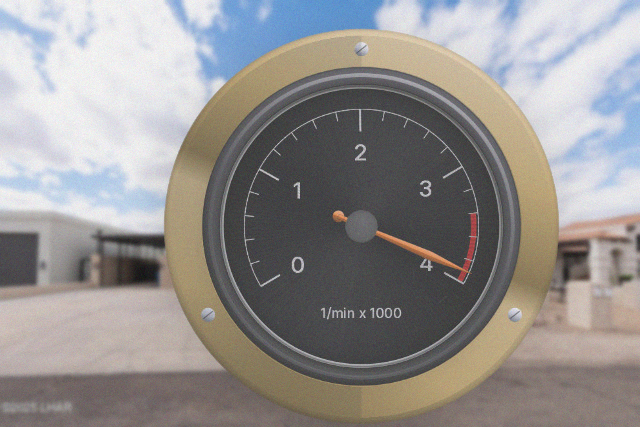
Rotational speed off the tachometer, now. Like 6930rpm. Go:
3900rpm
